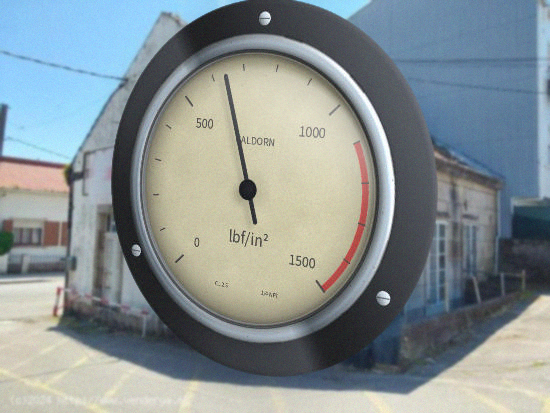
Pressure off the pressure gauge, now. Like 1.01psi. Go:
650psi
